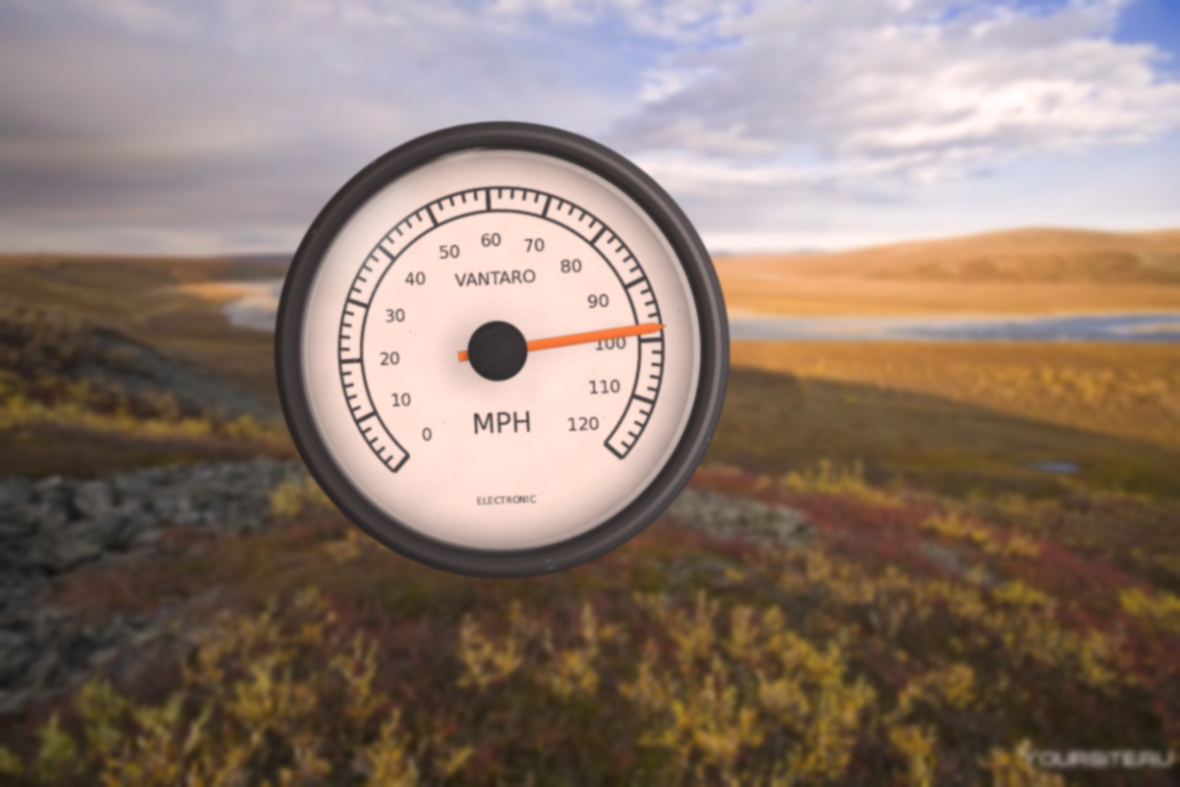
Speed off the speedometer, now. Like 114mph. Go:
98mph
